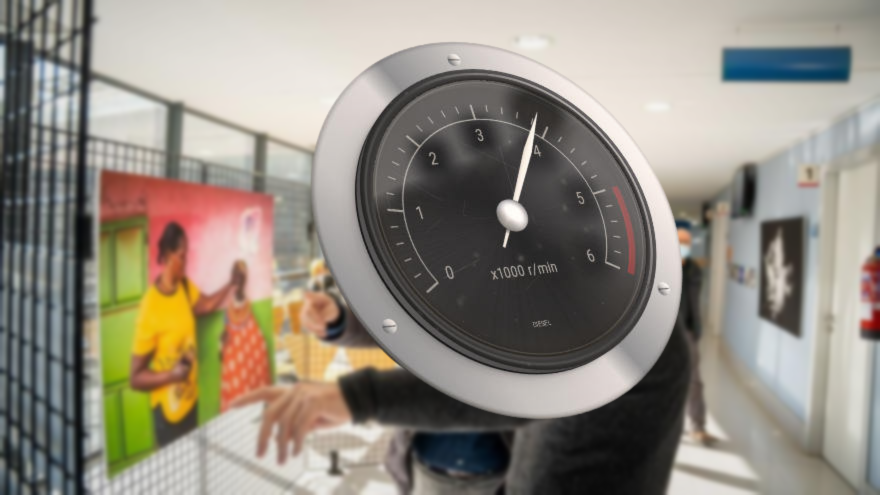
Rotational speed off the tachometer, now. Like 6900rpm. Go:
3800rpm
